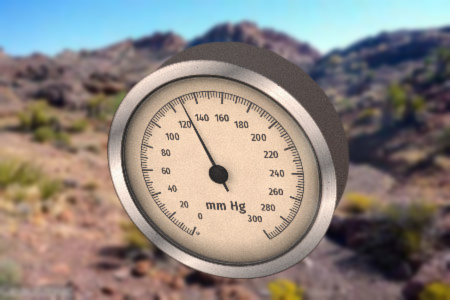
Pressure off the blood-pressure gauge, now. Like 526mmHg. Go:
130mmHg
